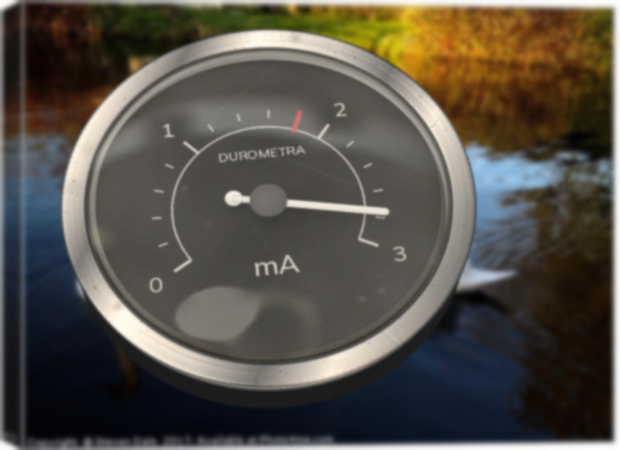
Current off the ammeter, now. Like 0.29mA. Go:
2.8mA
